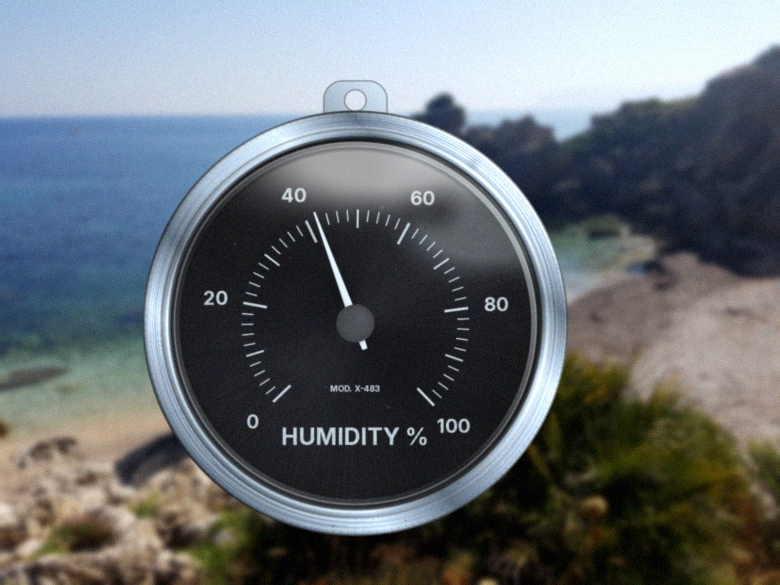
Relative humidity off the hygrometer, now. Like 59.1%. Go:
42%
